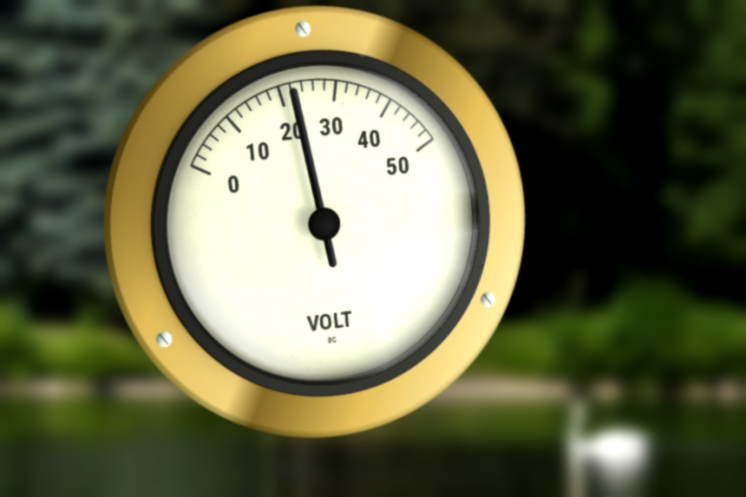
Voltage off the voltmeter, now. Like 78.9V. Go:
22V
